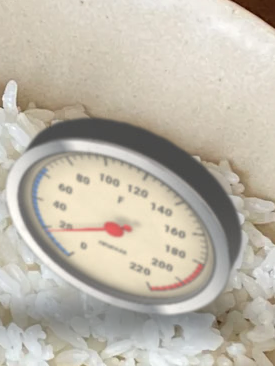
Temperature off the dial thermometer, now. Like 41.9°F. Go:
20°F
